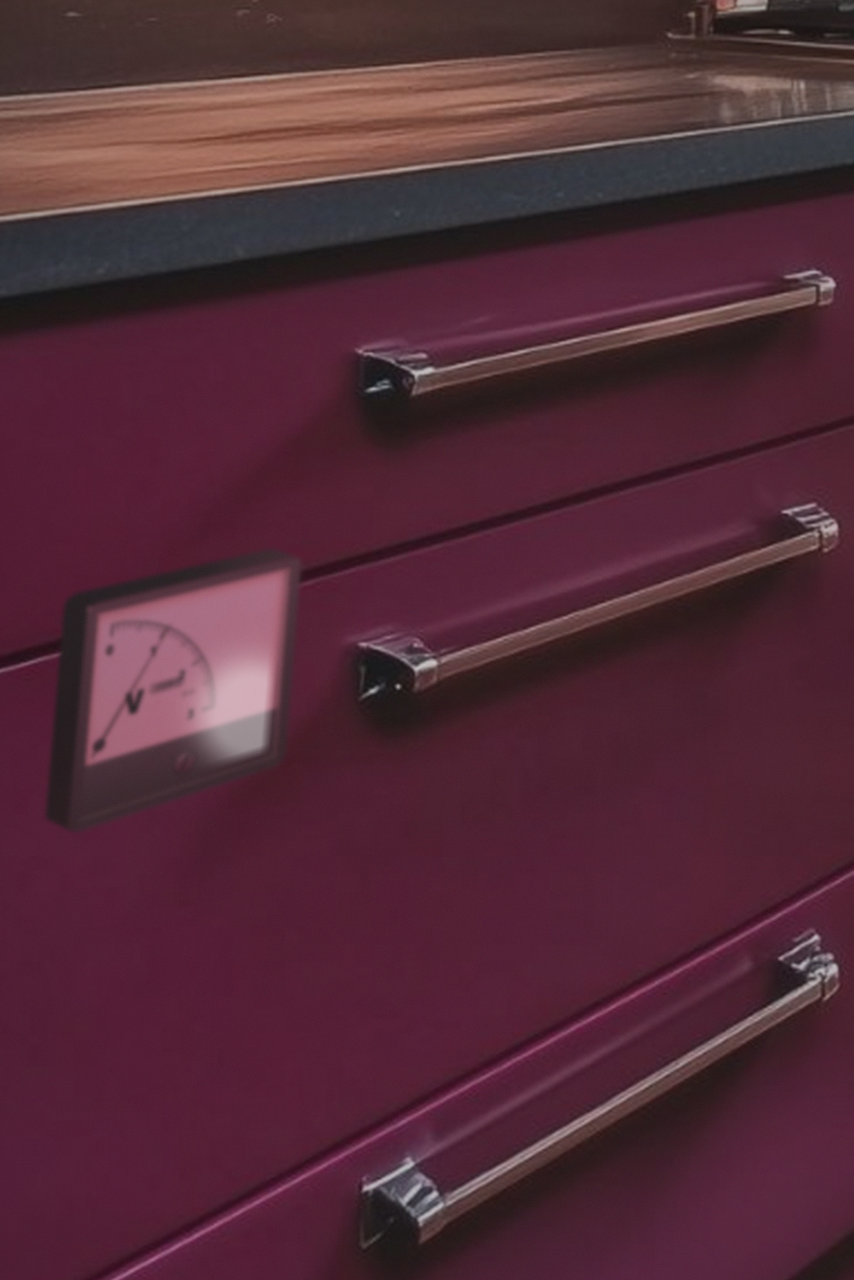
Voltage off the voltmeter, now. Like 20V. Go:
1V
